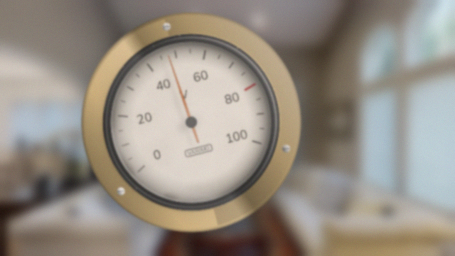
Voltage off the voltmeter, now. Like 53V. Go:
47.5V
